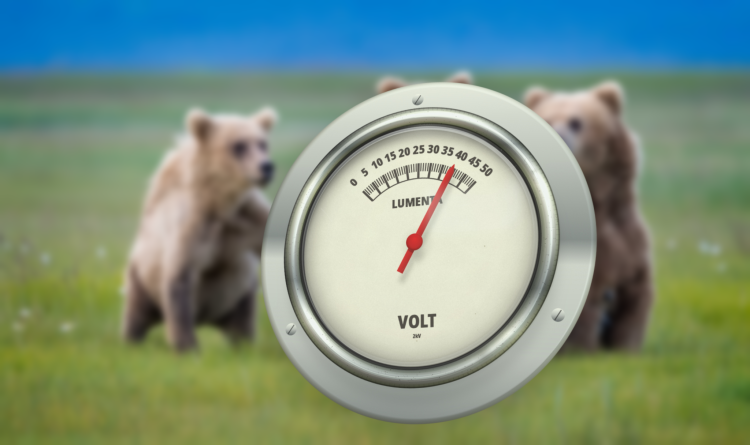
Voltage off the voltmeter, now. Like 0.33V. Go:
40V
